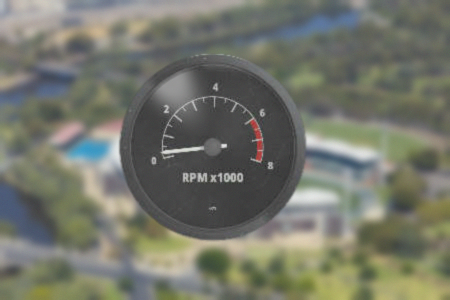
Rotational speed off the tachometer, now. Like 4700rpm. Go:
250rpm
